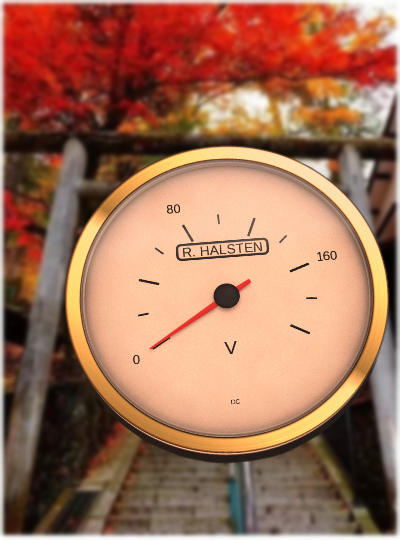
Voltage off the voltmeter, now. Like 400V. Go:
0V
